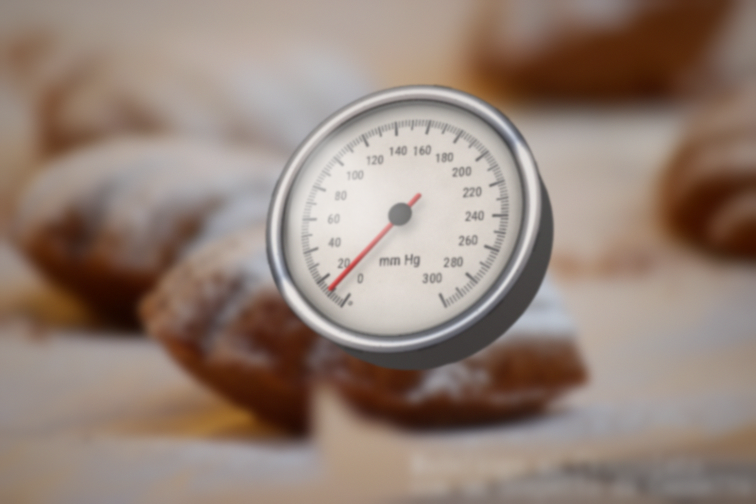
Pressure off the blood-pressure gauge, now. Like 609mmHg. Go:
10mmHg
